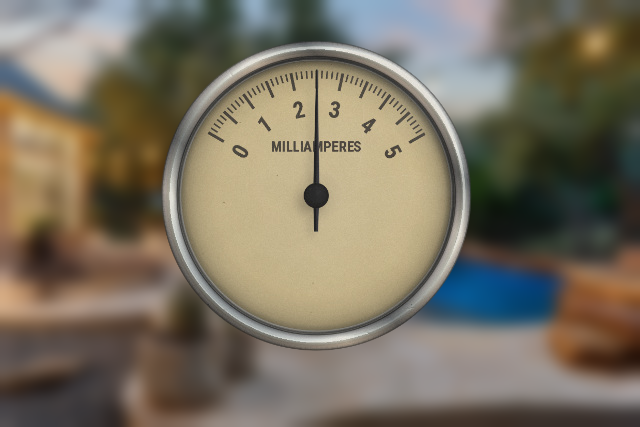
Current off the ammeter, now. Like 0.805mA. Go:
2.5mA
